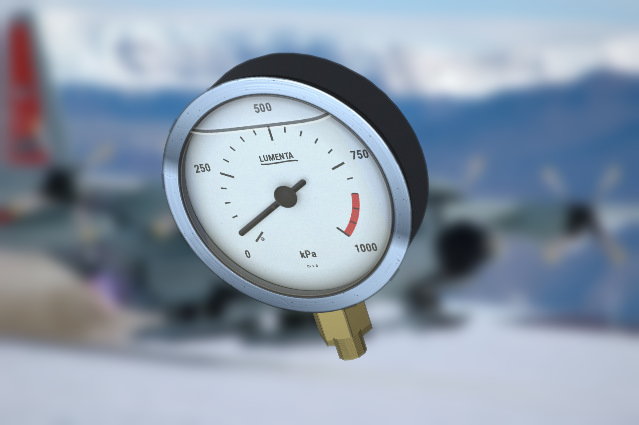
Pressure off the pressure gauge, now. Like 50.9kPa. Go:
50kPa
